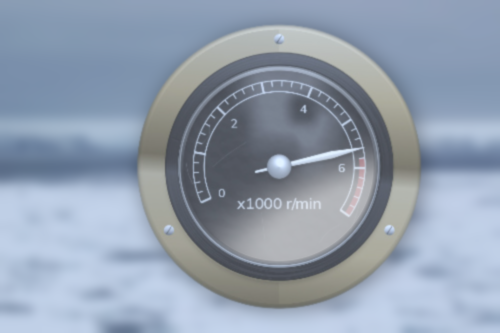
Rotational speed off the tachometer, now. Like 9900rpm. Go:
5600rpm
